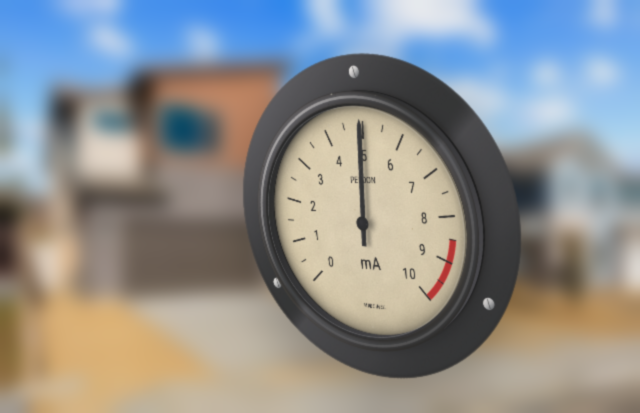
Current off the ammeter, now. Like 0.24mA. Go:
5mA
